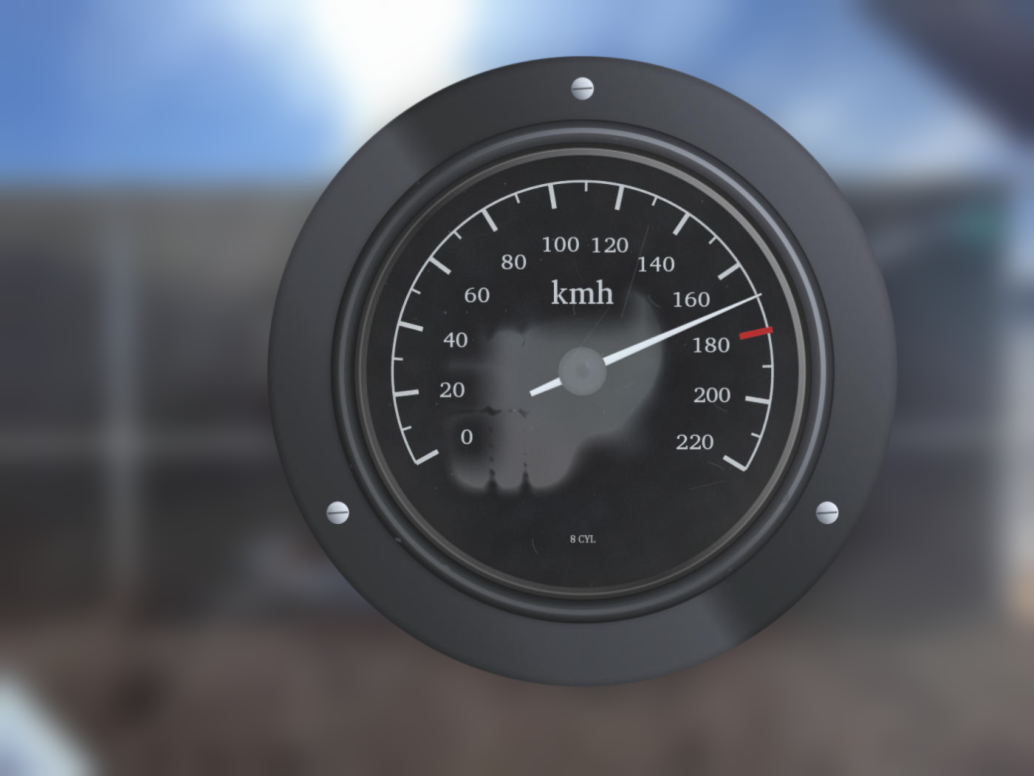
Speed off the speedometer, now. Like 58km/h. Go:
170km/h
